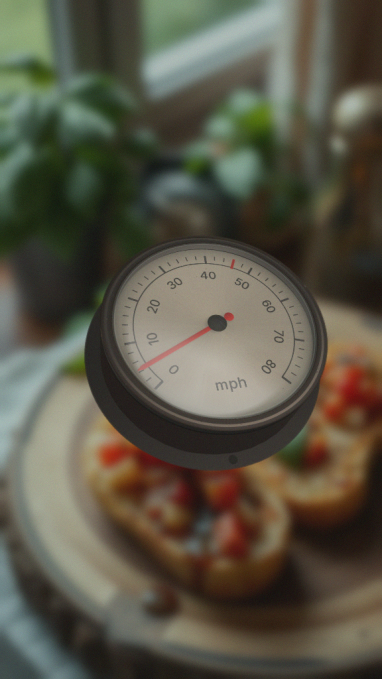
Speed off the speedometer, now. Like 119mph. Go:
4mph
